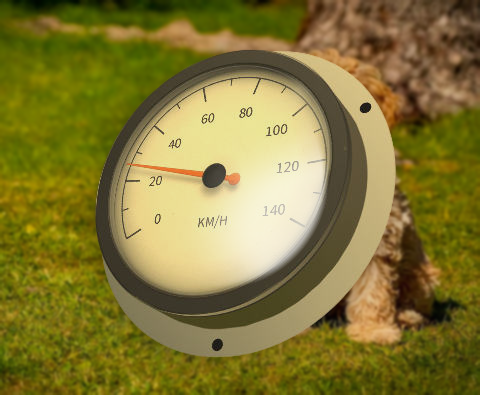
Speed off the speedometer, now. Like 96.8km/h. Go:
25km/h
